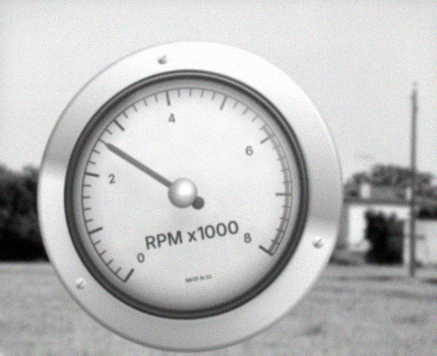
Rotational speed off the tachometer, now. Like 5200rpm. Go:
2600rpm
